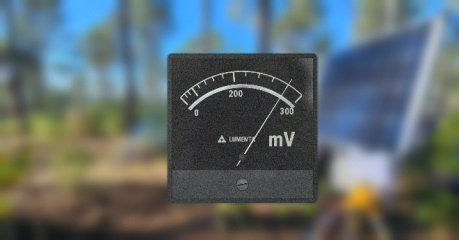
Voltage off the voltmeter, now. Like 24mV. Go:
280mV
